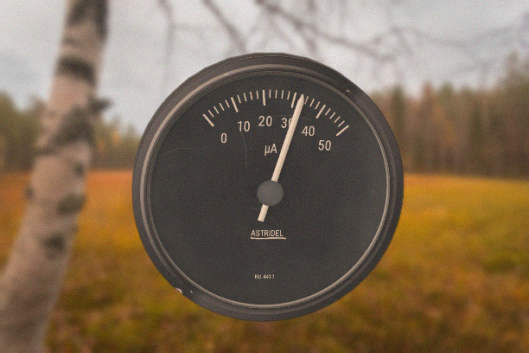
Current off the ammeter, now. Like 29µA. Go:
32µA
